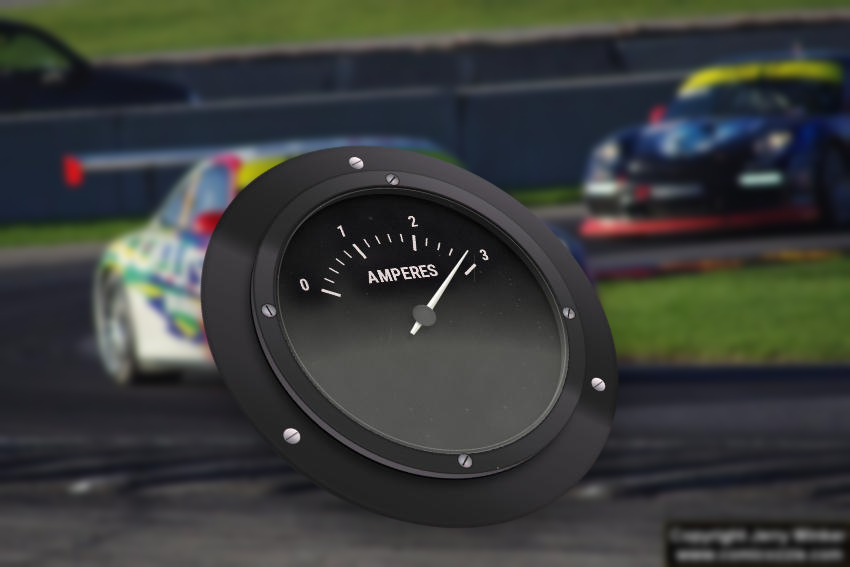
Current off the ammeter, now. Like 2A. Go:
2.8A
